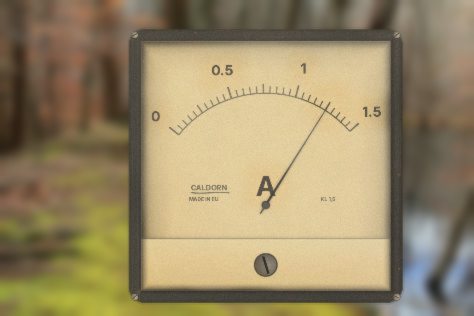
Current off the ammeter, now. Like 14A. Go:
1.25A
